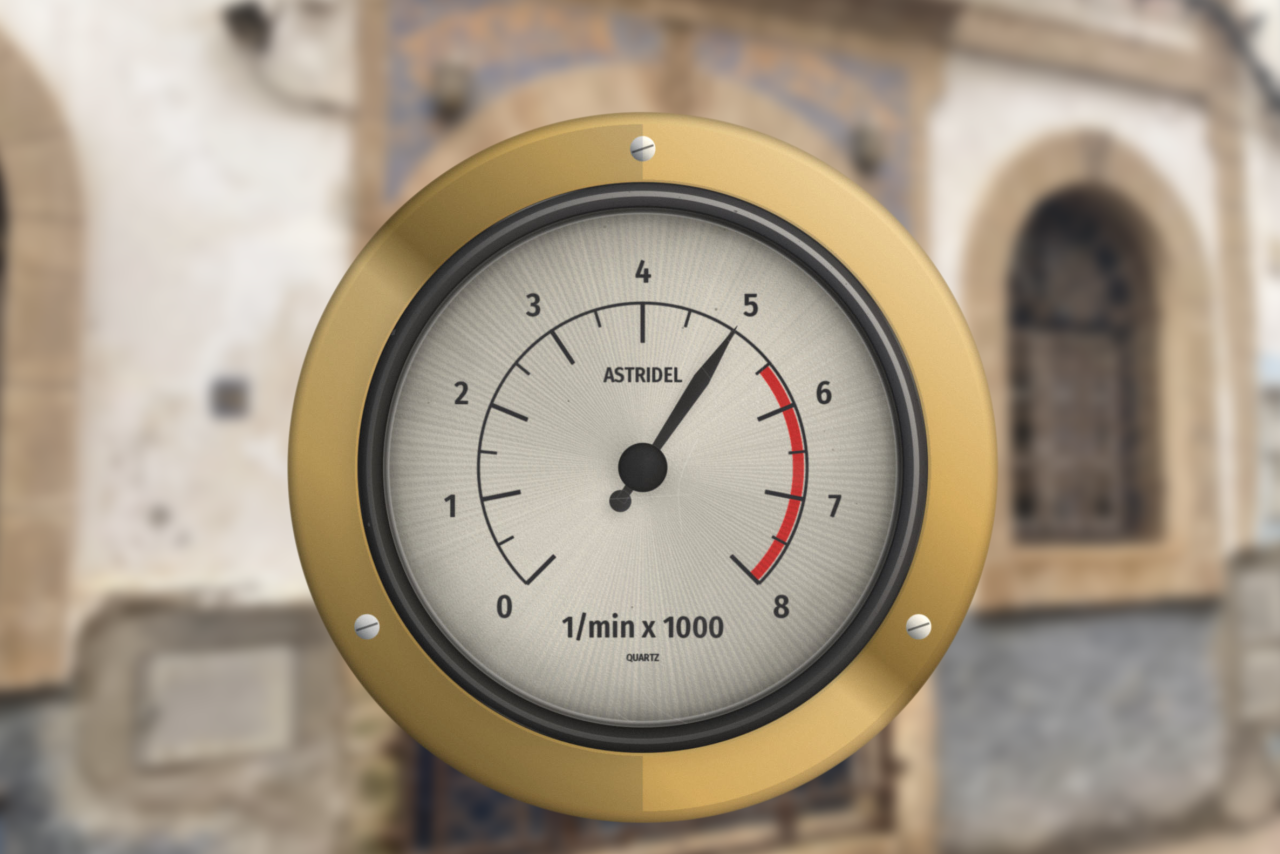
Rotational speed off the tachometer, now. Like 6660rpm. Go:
5000rpm
